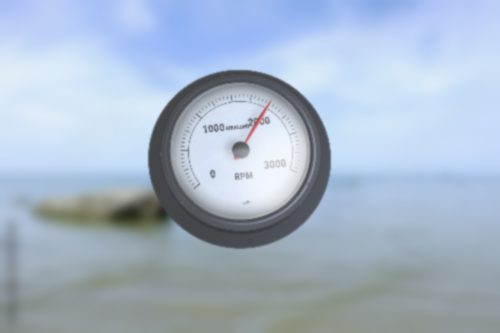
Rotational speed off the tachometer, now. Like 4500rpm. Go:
2000rpm
